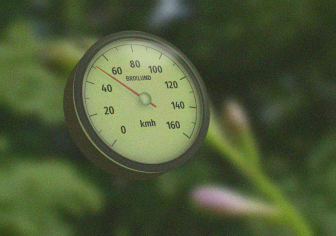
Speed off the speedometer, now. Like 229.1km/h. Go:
50km/h
